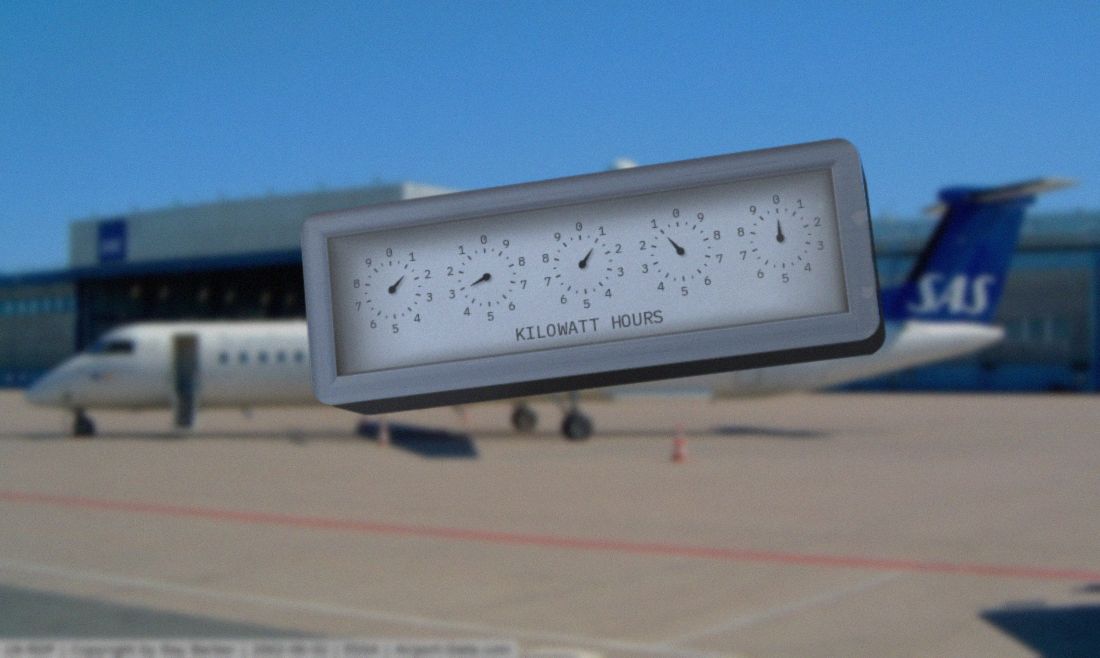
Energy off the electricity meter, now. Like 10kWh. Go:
13110kWh
